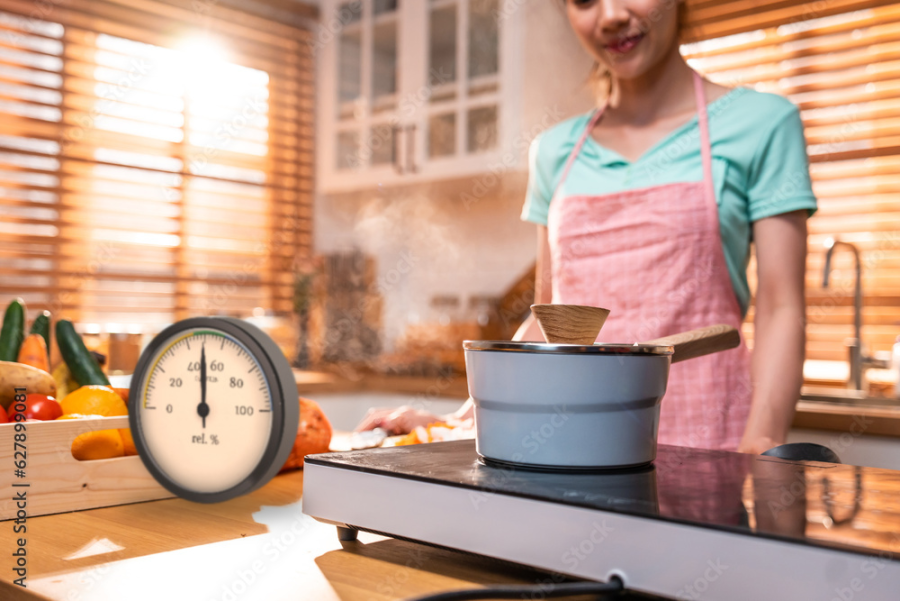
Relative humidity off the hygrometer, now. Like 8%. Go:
50%
